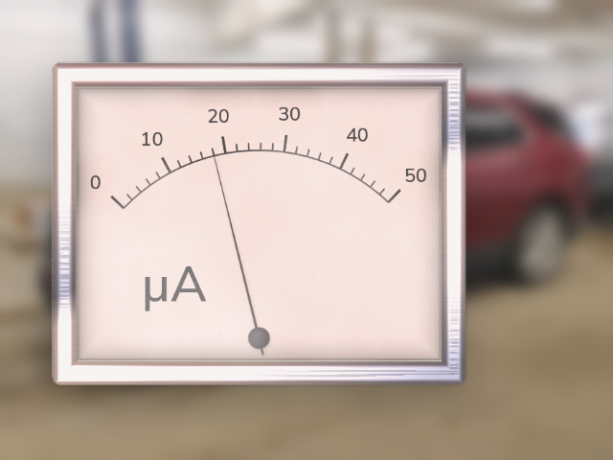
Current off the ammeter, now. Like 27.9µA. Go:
18µA
